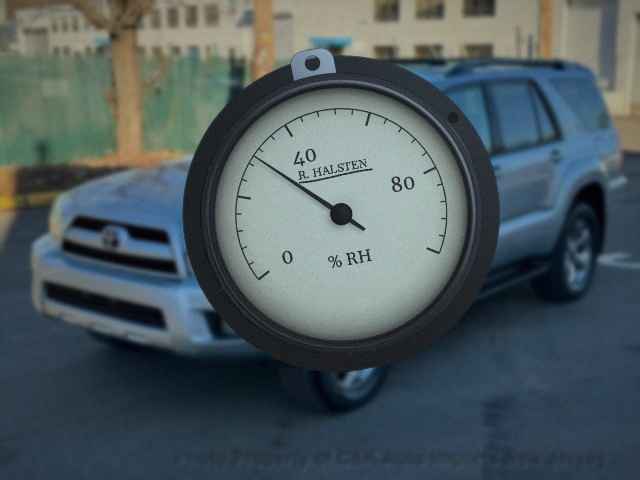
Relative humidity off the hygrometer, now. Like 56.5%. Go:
30%
